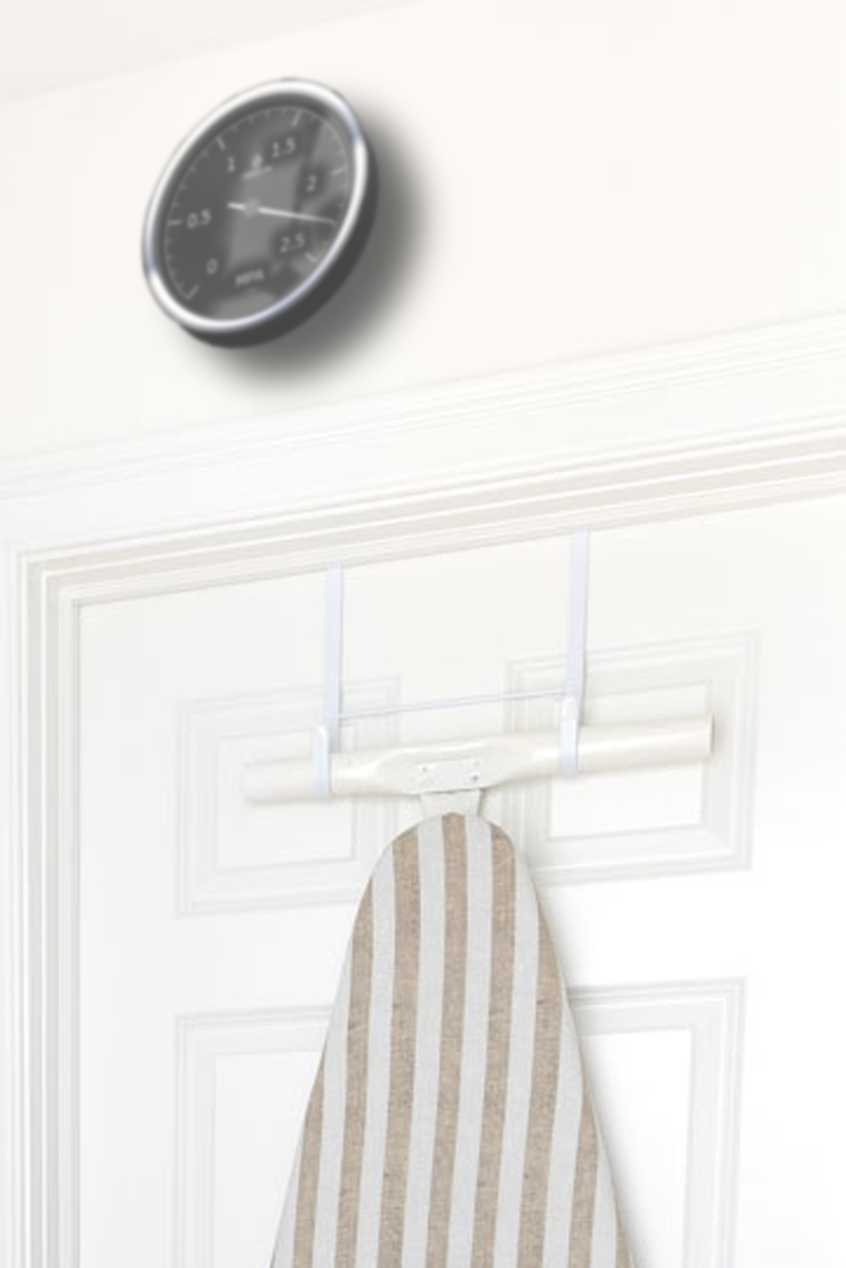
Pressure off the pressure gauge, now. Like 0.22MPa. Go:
2.3MPa
